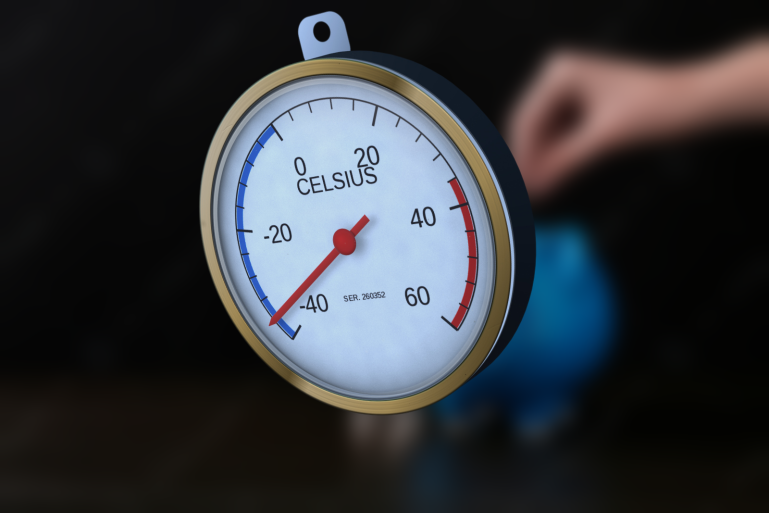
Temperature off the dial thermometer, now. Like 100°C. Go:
-36°C
